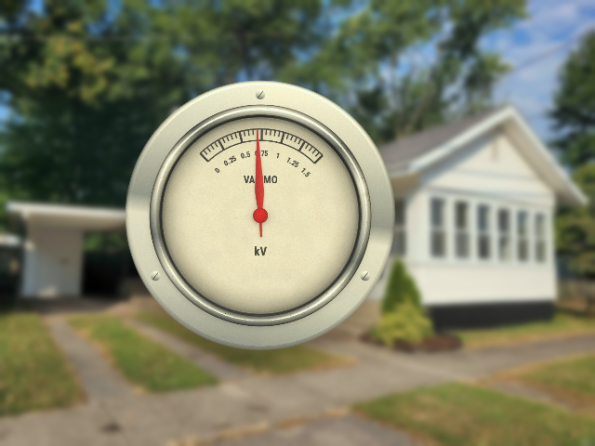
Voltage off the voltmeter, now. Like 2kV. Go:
0.7kV
